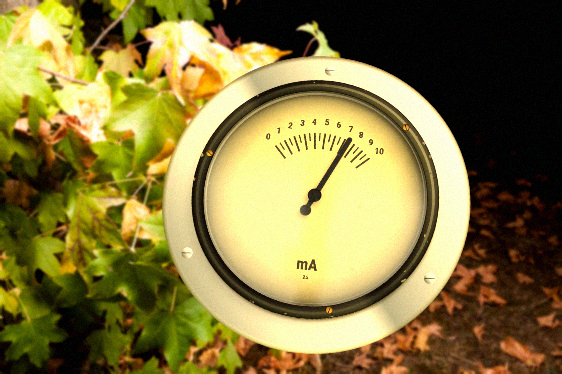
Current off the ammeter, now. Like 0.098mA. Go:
7.5mA
